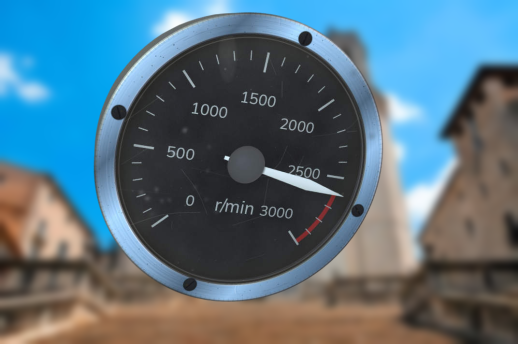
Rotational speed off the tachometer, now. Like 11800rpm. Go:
2600rpm
